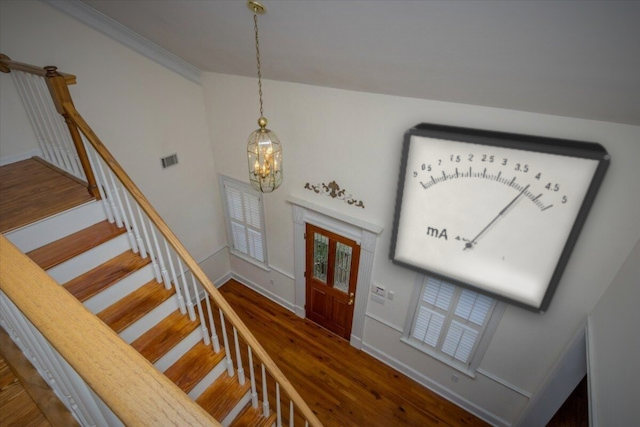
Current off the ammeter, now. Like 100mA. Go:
4mA
